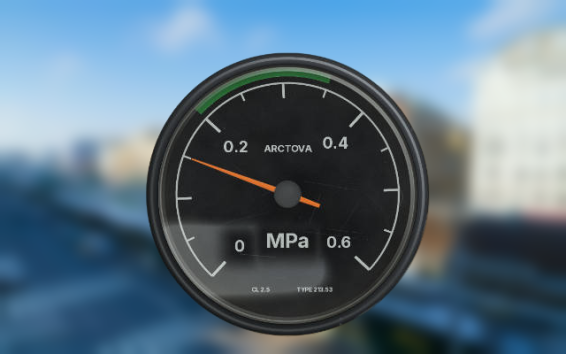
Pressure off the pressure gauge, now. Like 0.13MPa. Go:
0.15MPa
